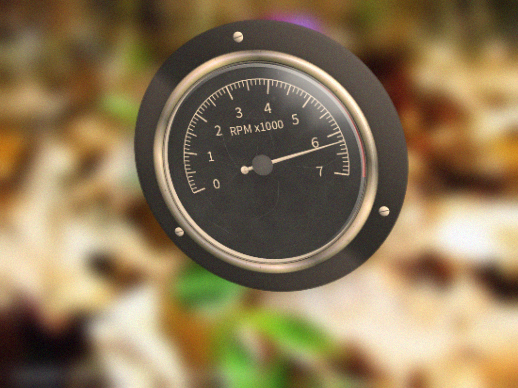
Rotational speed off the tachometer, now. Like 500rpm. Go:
6200rpm
